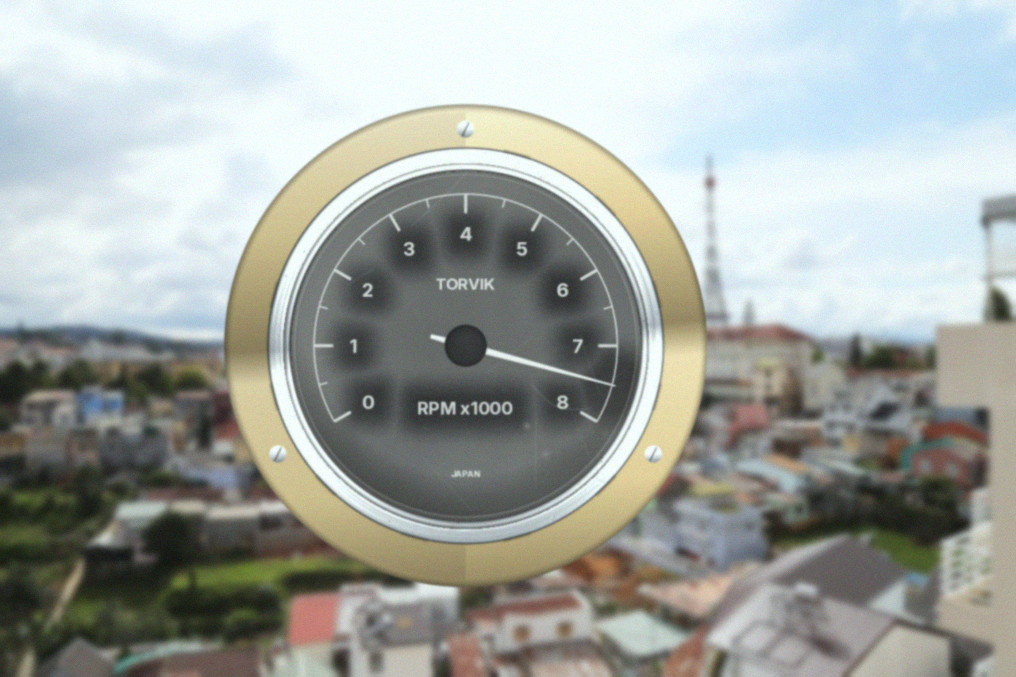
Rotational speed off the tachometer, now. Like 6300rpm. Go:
7500rpm
